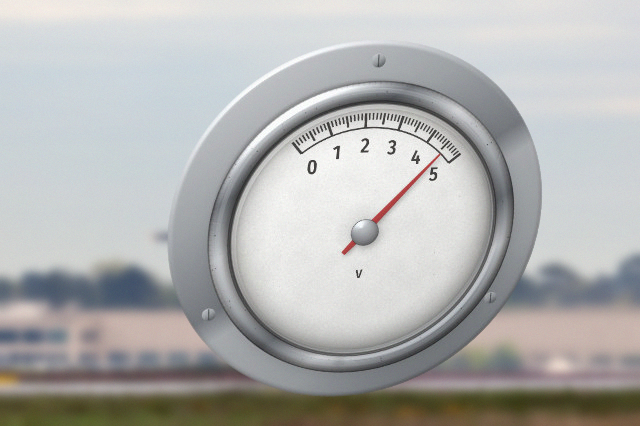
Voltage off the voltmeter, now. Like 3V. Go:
4.5V
